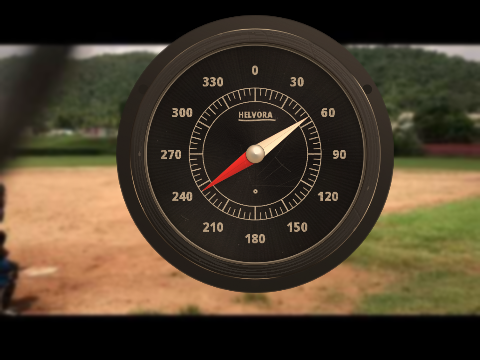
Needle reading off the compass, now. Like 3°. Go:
235°
